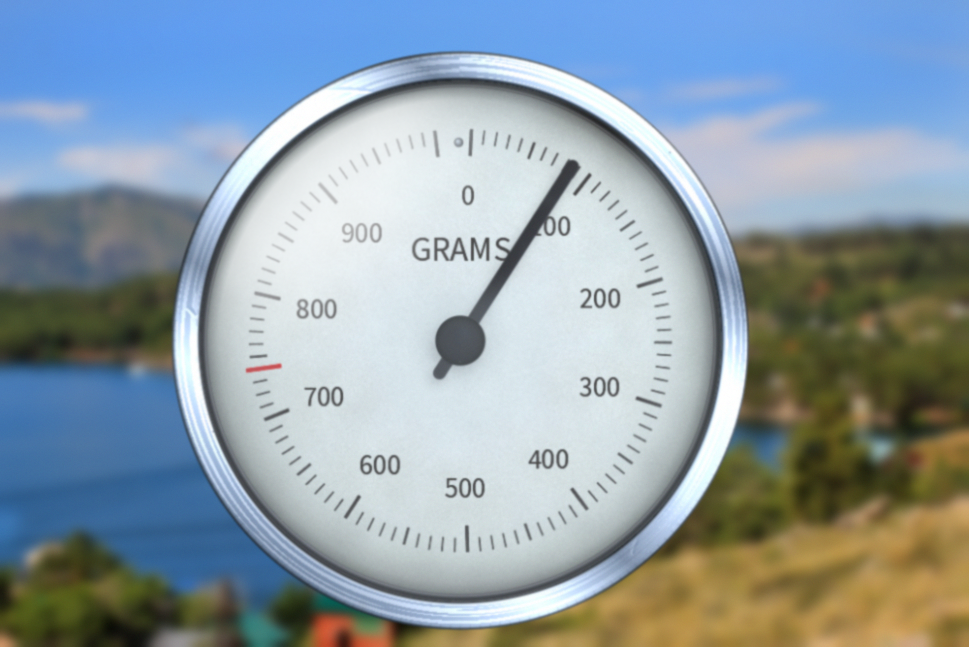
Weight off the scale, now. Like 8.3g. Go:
85g
